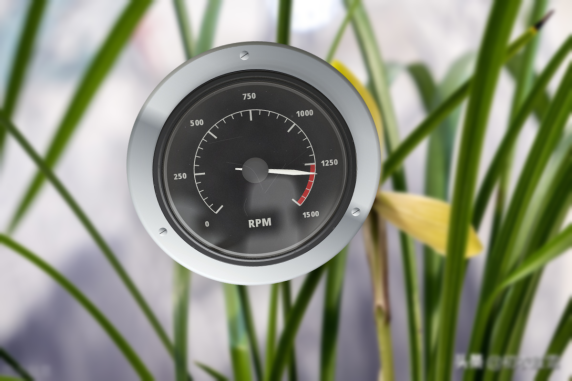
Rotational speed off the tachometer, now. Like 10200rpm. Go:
1300rpm
